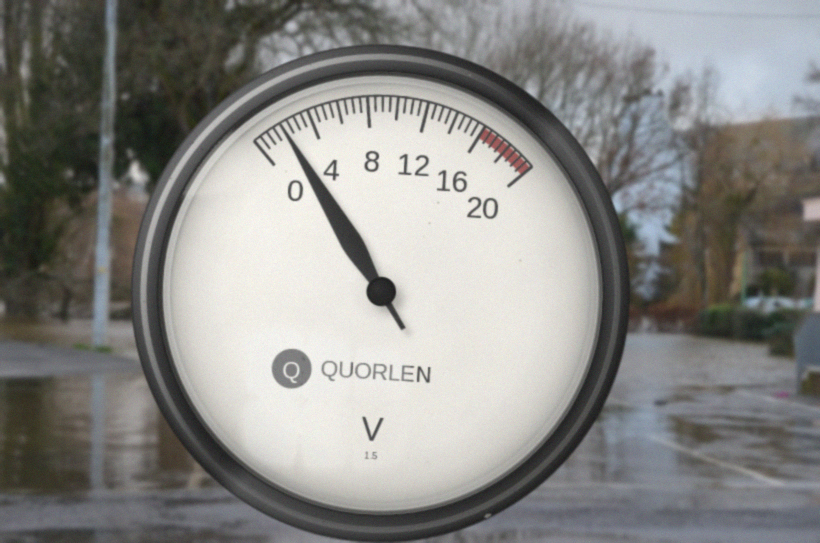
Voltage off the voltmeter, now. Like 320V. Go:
2V
